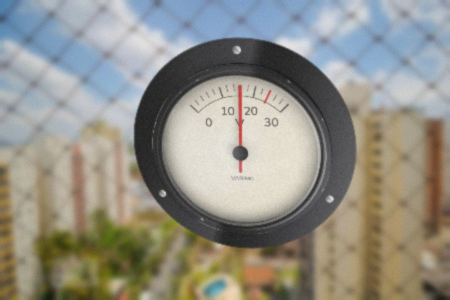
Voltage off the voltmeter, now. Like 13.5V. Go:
16V
